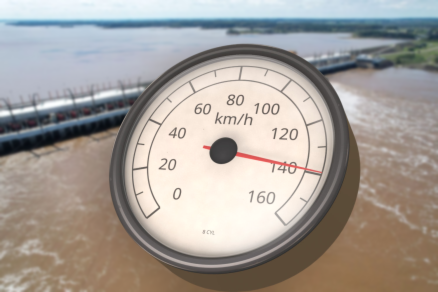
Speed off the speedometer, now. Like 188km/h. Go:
140km/h
